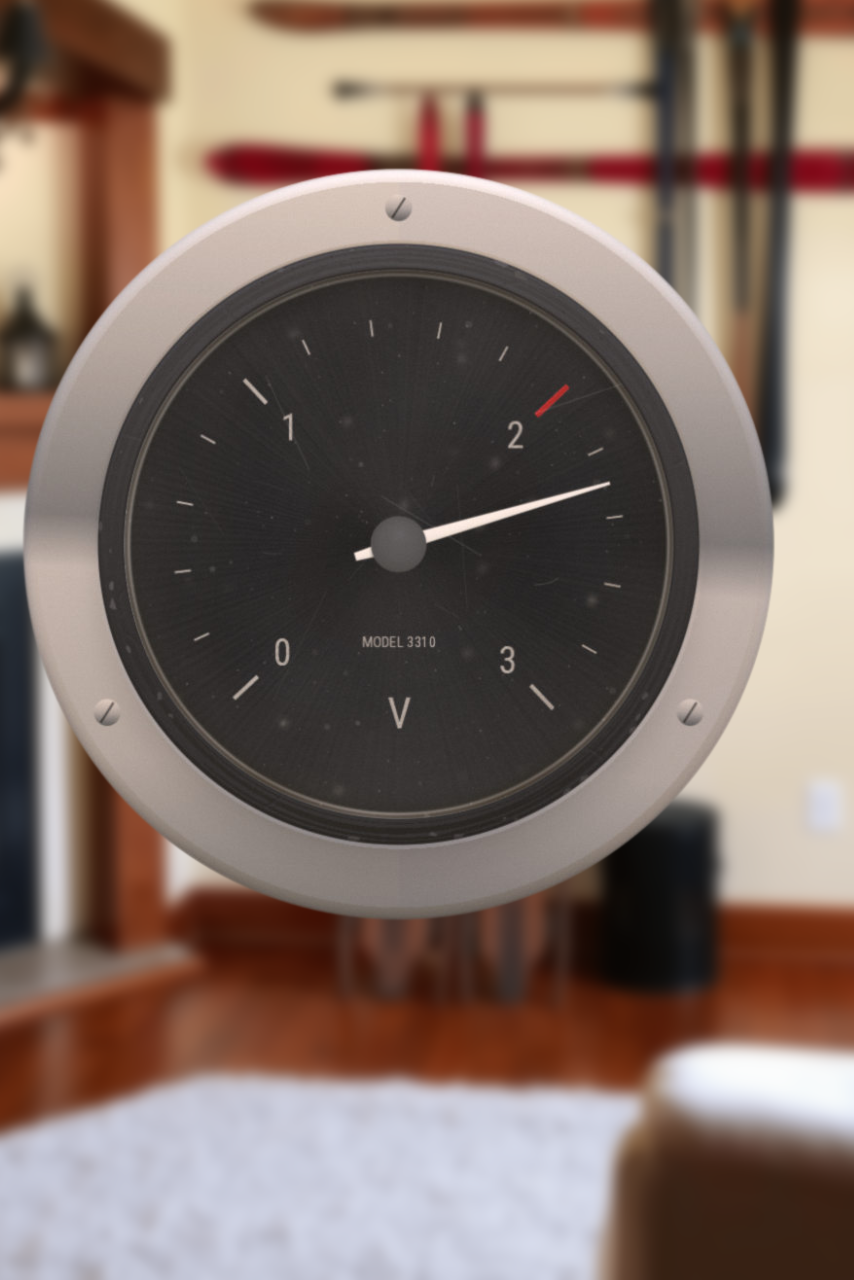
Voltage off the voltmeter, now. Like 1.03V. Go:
2.3V
